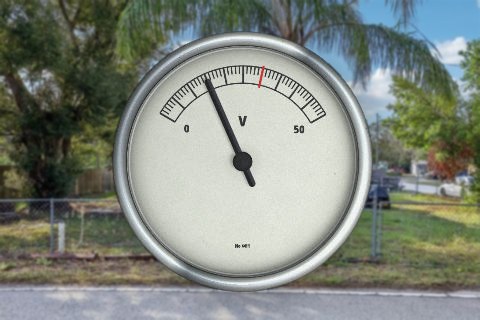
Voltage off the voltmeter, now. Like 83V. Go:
15V
